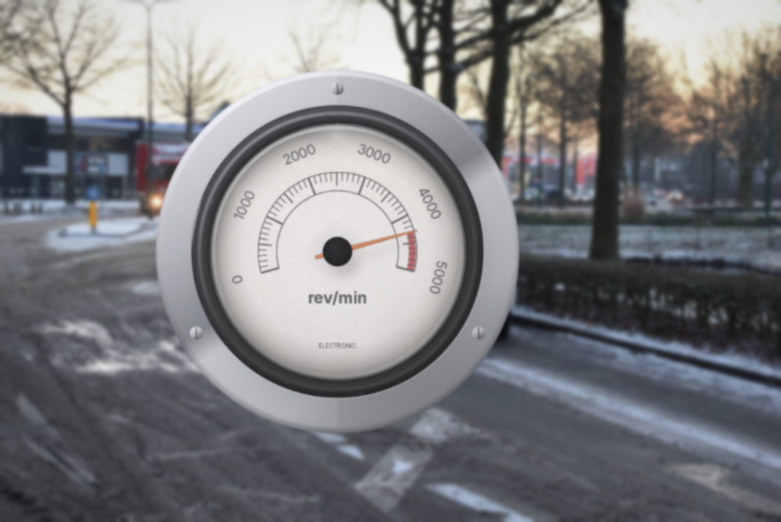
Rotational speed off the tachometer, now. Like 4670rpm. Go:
4300rpm
